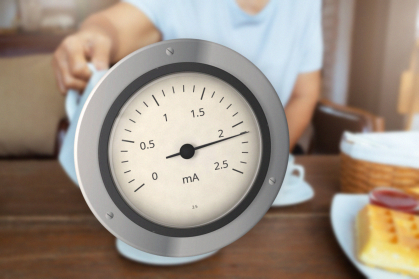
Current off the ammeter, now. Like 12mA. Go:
2.1mA
